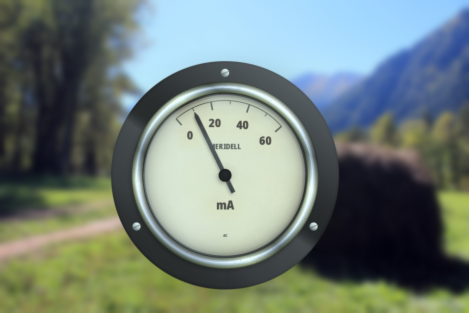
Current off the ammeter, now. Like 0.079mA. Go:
10mA
